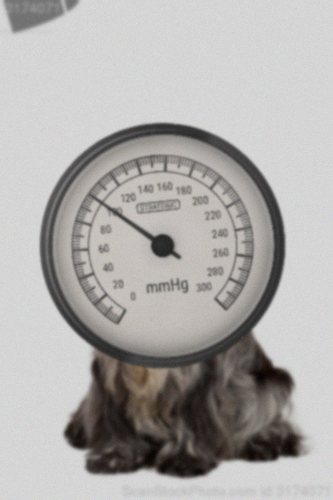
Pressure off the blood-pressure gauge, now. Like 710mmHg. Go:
100mmHg
